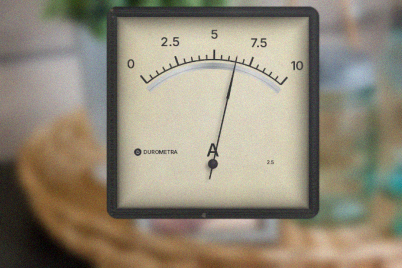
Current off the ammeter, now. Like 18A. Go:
6.5A
